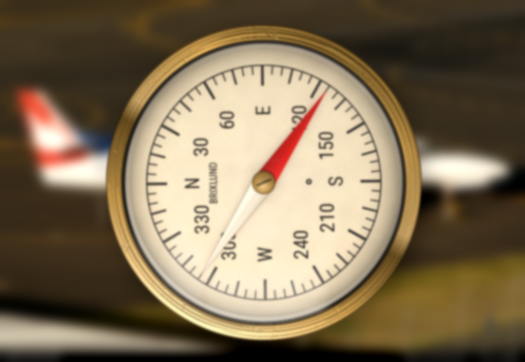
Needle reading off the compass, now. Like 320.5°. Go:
125°
